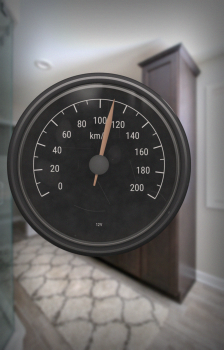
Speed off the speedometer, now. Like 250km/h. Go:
110km/h
